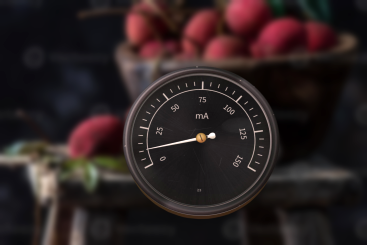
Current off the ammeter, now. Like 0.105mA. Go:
10mA
